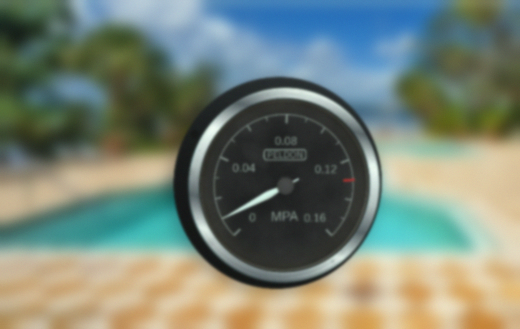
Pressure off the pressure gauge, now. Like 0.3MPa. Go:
0.01MPa
